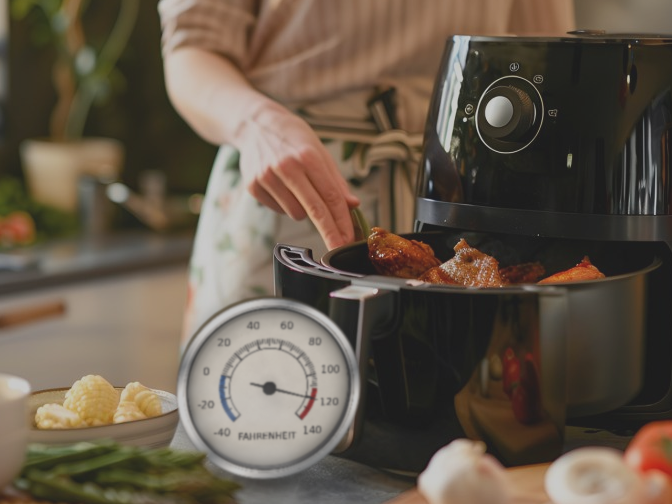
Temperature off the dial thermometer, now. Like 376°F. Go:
120°F
